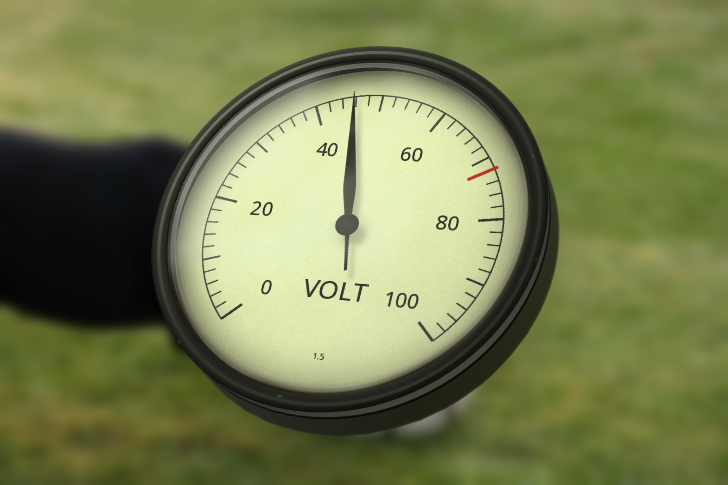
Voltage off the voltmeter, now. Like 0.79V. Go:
46V
